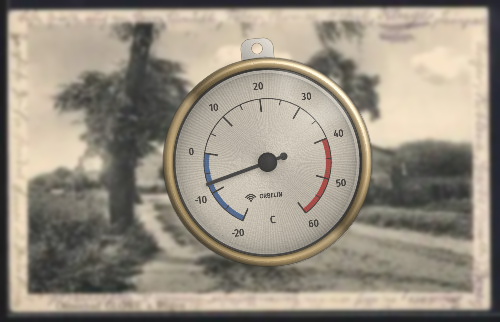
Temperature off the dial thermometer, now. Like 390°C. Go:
-7.5°C
